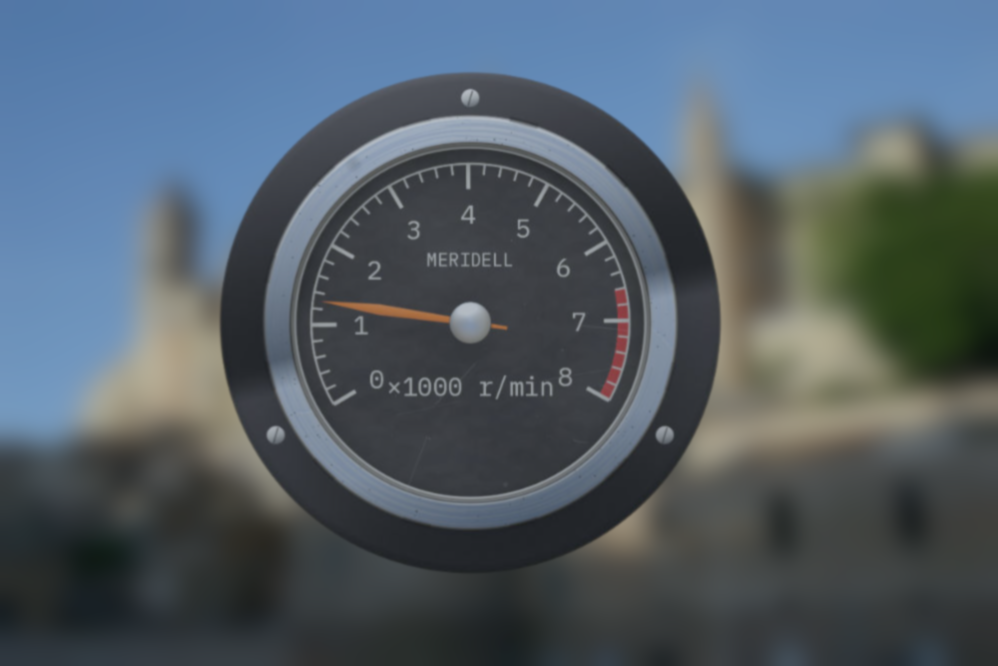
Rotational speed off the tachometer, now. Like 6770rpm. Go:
1300rpm
